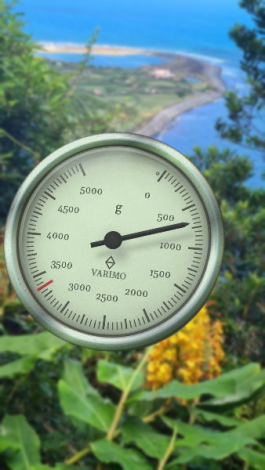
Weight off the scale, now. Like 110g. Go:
700g
